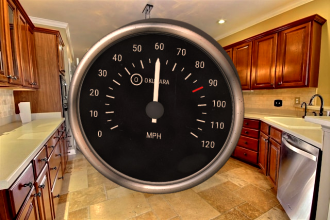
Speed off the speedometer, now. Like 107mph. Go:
60mph
